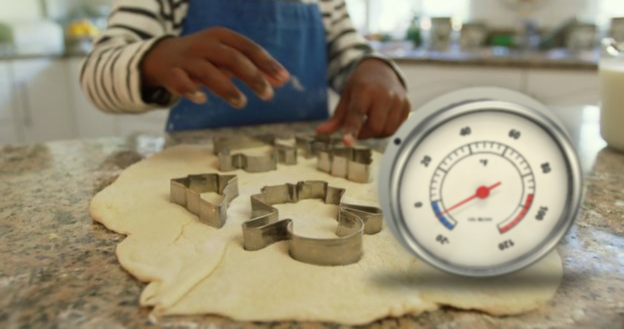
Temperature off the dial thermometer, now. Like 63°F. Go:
-8°F
